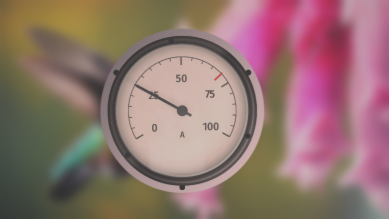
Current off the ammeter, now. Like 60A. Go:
25A
